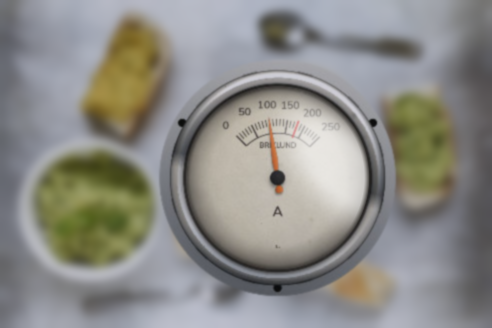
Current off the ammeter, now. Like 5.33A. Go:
100A
